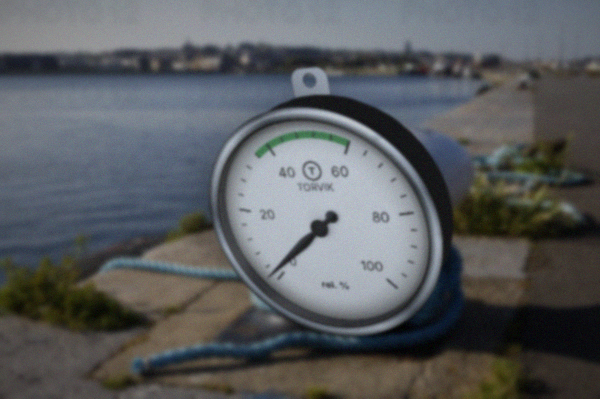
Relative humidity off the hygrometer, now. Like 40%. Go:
2%
